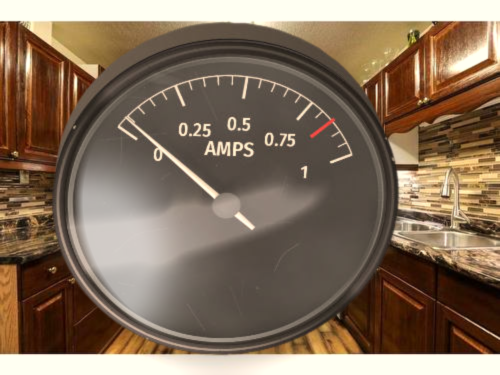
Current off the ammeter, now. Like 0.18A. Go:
0.05A
